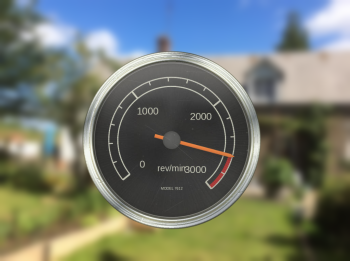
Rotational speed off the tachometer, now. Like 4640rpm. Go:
2600rpm
